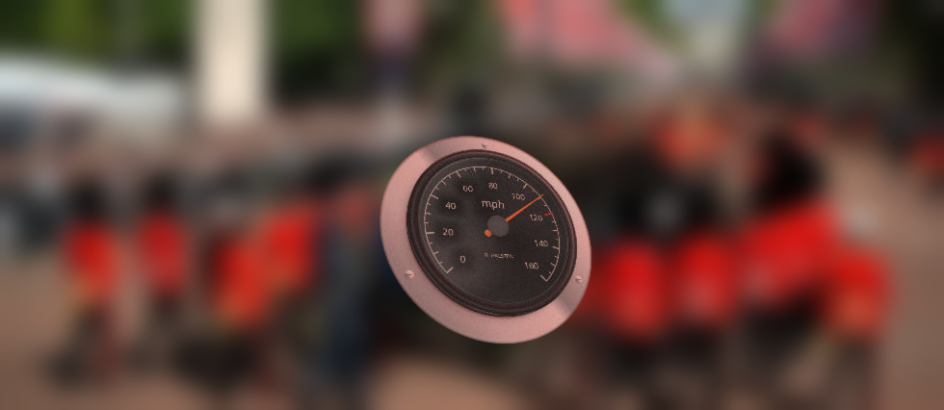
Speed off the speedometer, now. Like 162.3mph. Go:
110mph
